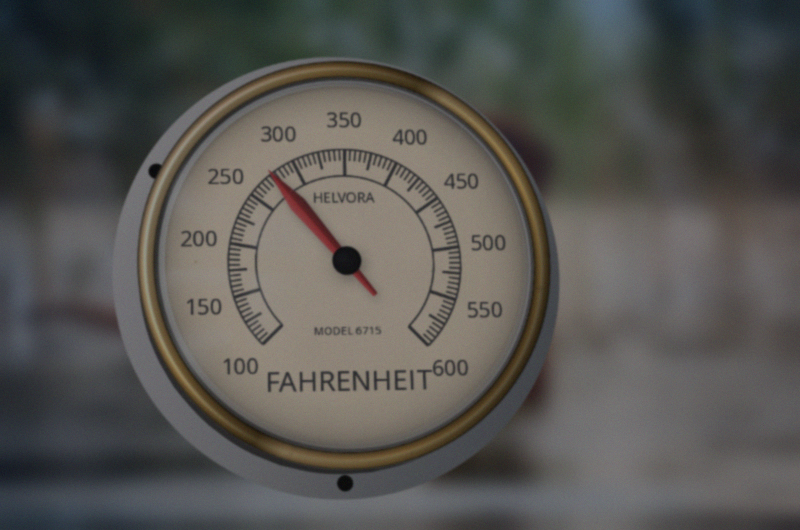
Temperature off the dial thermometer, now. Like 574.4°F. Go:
275°F
